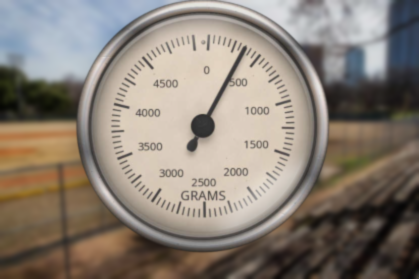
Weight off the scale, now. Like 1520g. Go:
350g
